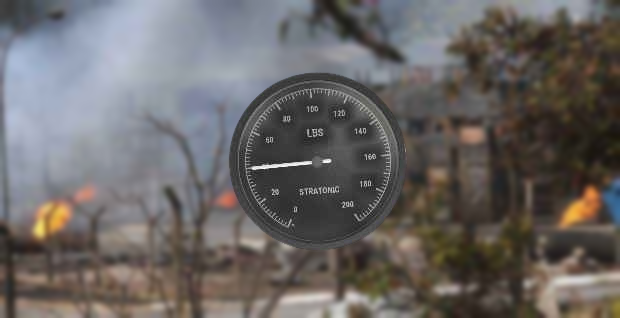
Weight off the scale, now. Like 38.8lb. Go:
40lb
